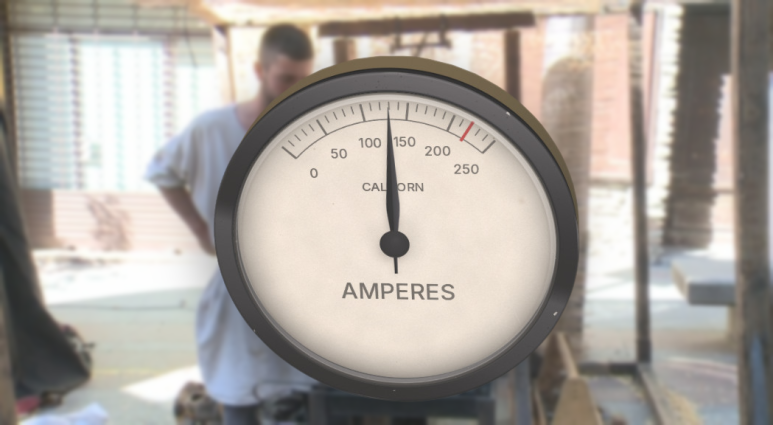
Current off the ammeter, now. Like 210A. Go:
130A
